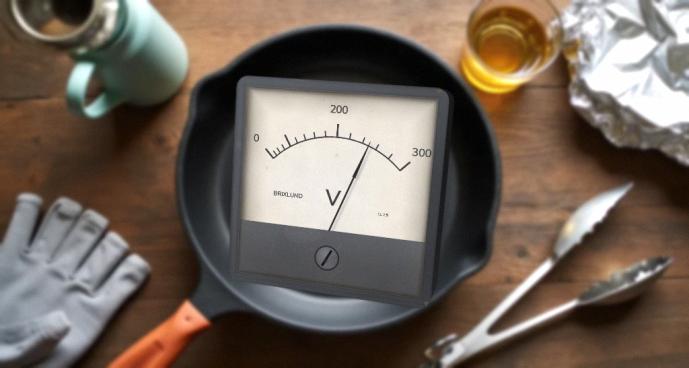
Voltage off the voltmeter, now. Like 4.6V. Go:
250V
